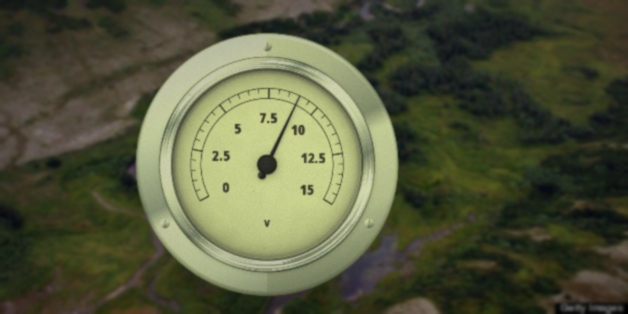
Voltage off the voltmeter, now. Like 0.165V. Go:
9V
